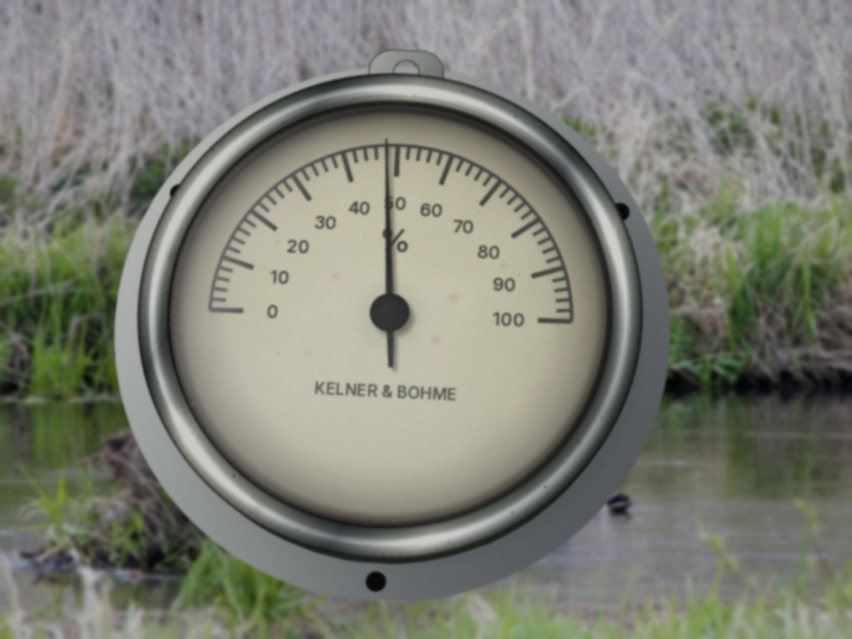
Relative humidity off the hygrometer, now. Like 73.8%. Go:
48%
